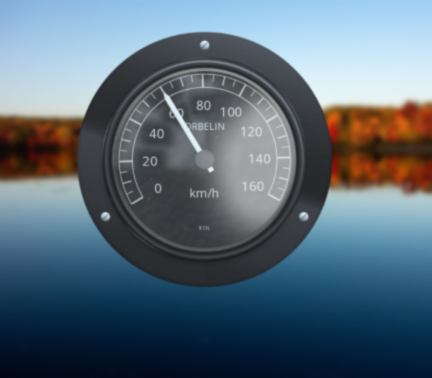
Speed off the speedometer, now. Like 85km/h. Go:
60km/h
